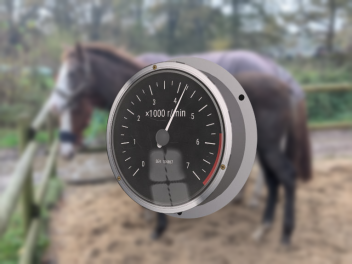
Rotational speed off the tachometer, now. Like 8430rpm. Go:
4250rpm
